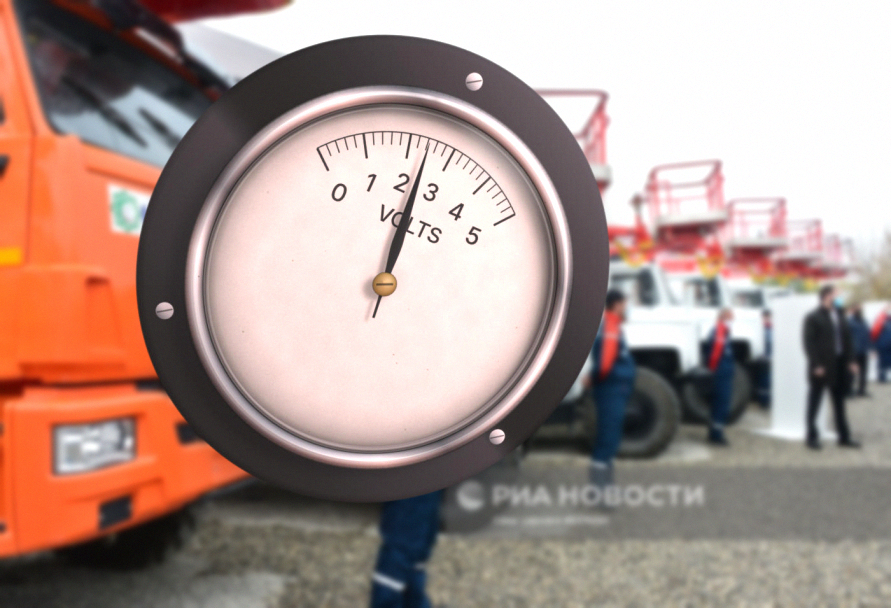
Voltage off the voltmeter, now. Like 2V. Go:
2.4V
